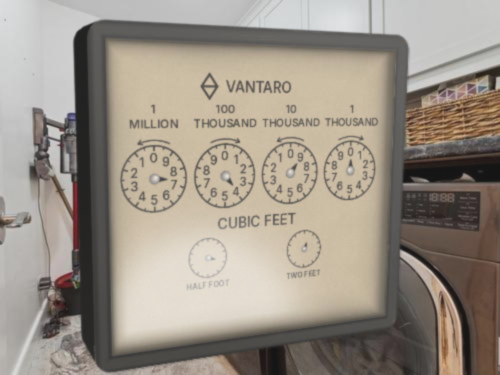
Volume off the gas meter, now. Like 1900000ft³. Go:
739000ft³
